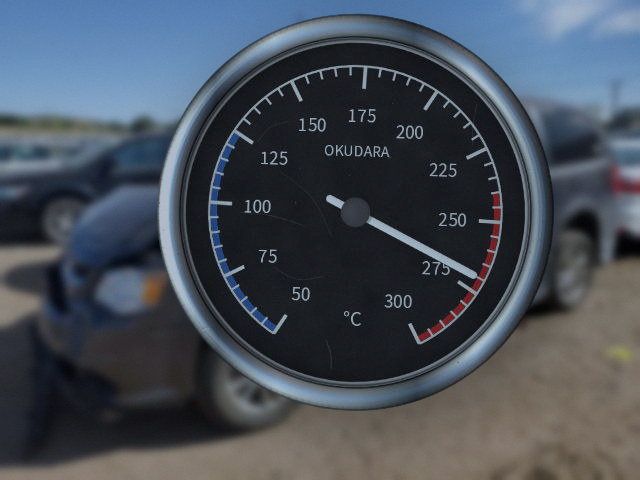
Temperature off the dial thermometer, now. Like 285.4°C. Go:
270°C
